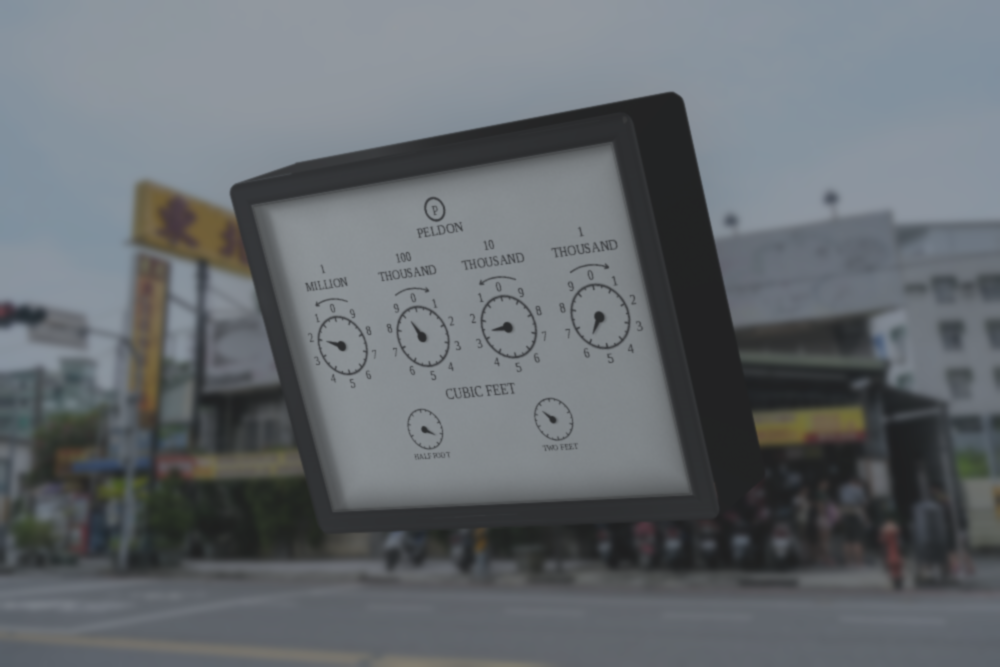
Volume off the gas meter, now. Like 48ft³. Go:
192600ft³
